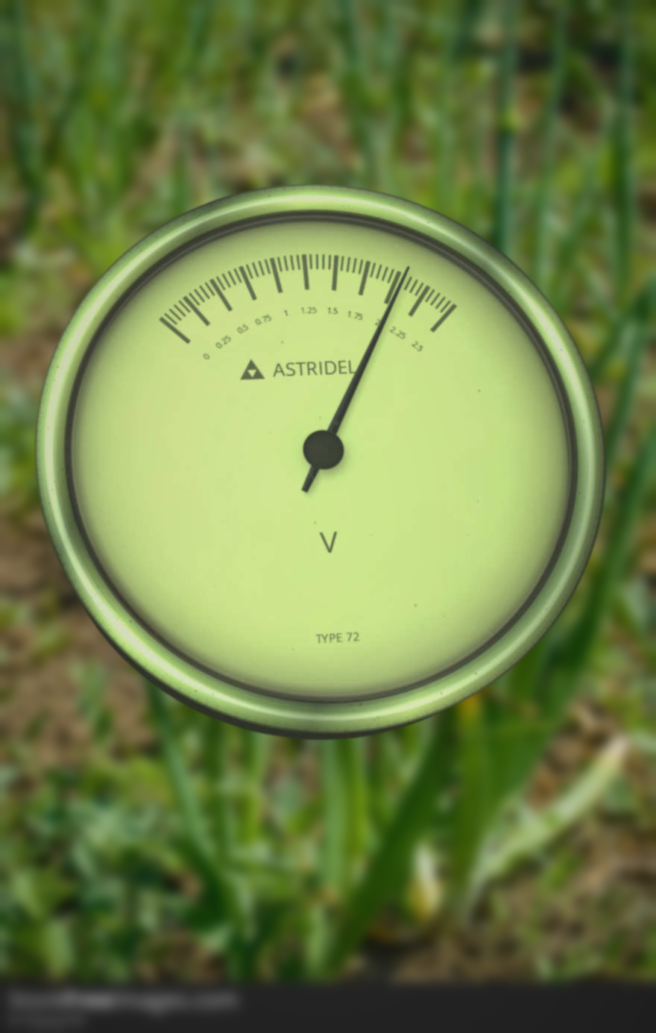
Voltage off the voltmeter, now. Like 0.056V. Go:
2.05V
